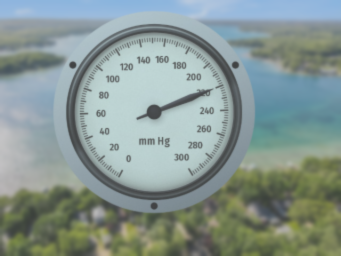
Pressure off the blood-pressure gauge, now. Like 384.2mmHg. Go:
220mmHg
